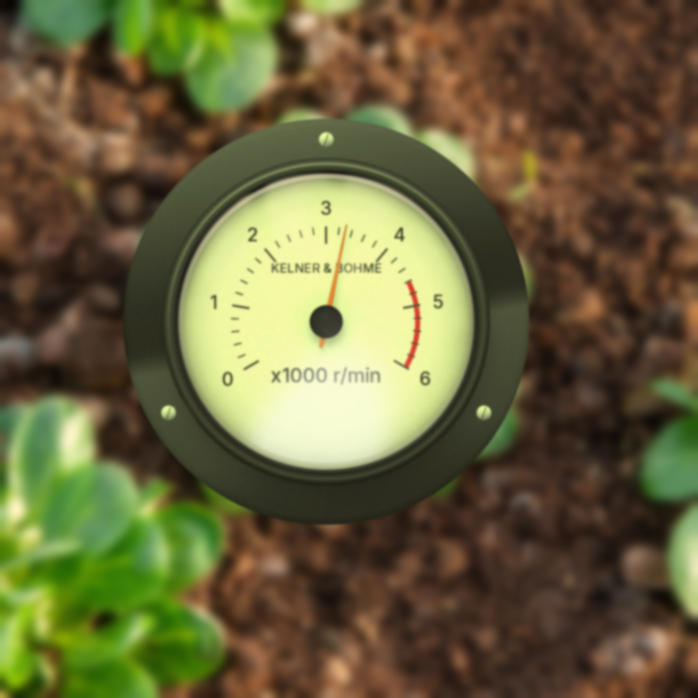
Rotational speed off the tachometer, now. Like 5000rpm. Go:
3300rpm
